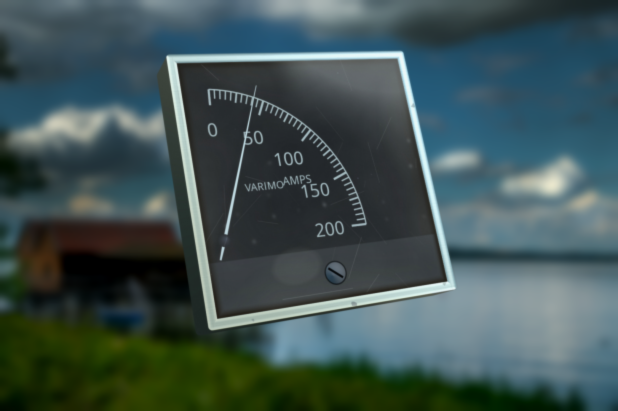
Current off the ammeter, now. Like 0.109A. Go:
40A
